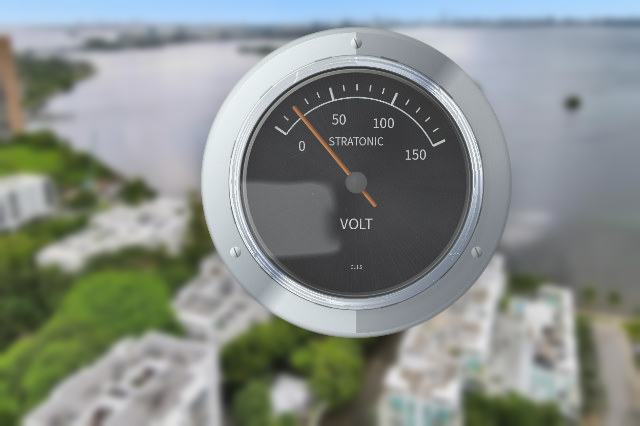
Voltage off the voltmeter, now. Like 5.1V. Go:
20V
